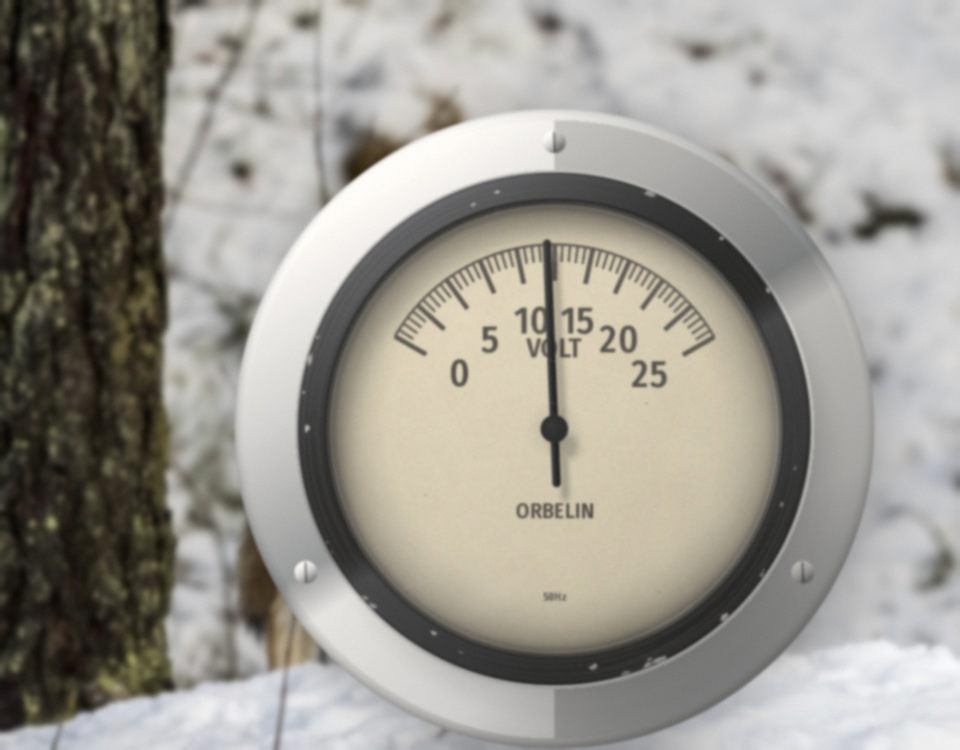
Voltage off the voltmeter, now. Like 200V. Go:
12V
